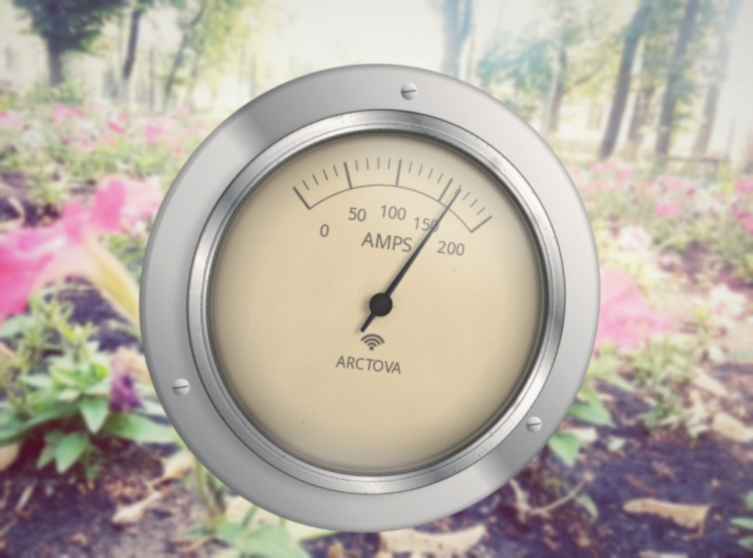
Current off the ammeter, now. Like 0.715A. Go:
160A
